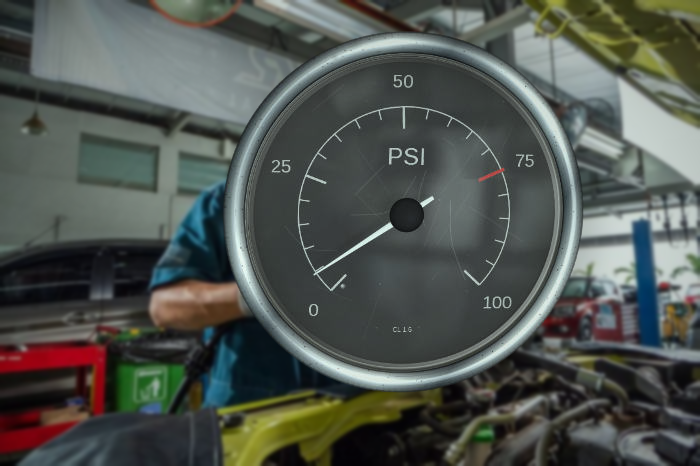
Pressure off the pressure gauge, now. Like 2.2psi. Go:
5psi
